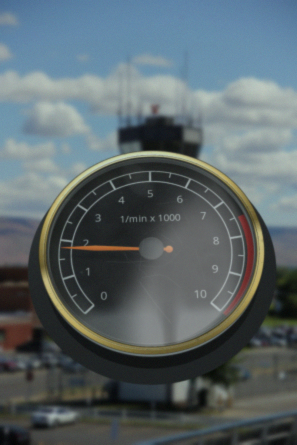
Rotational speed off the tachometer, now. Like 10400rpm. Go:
1750rpm
